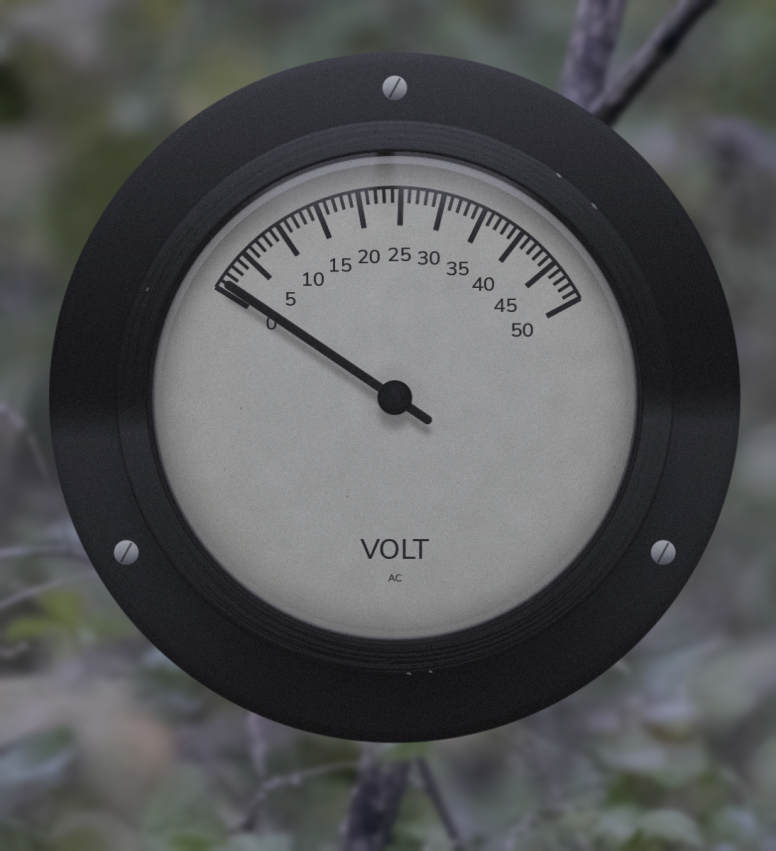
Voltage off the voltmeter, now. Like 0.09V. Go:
1V
